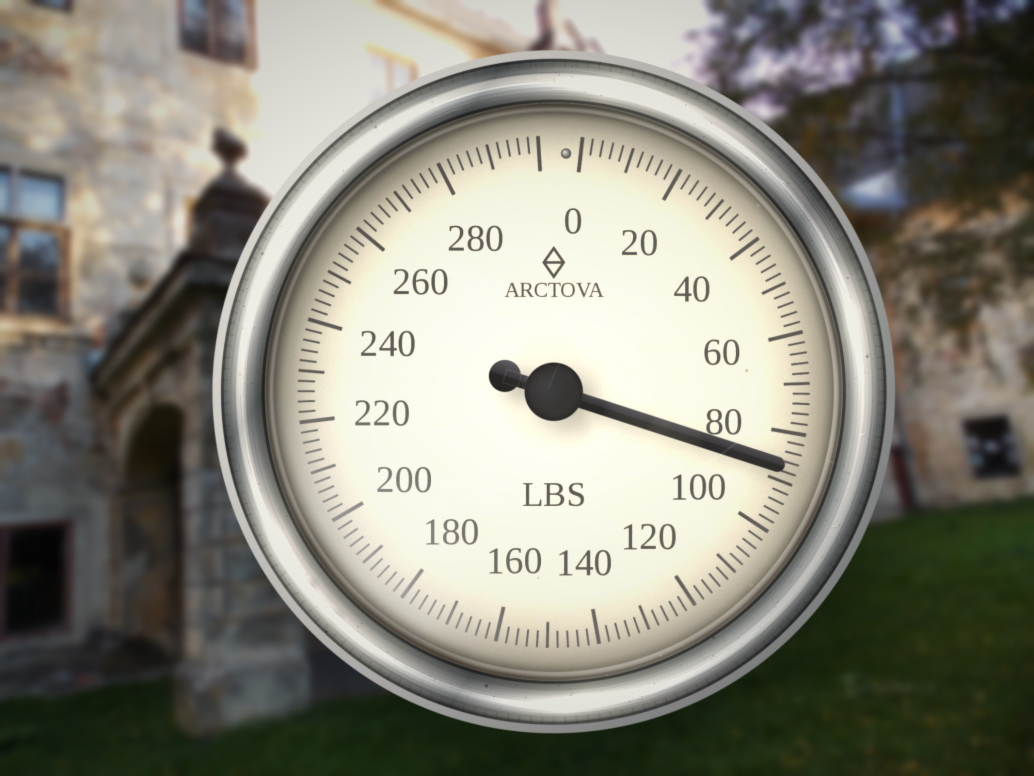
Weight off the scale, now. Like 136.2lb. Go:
87lb
